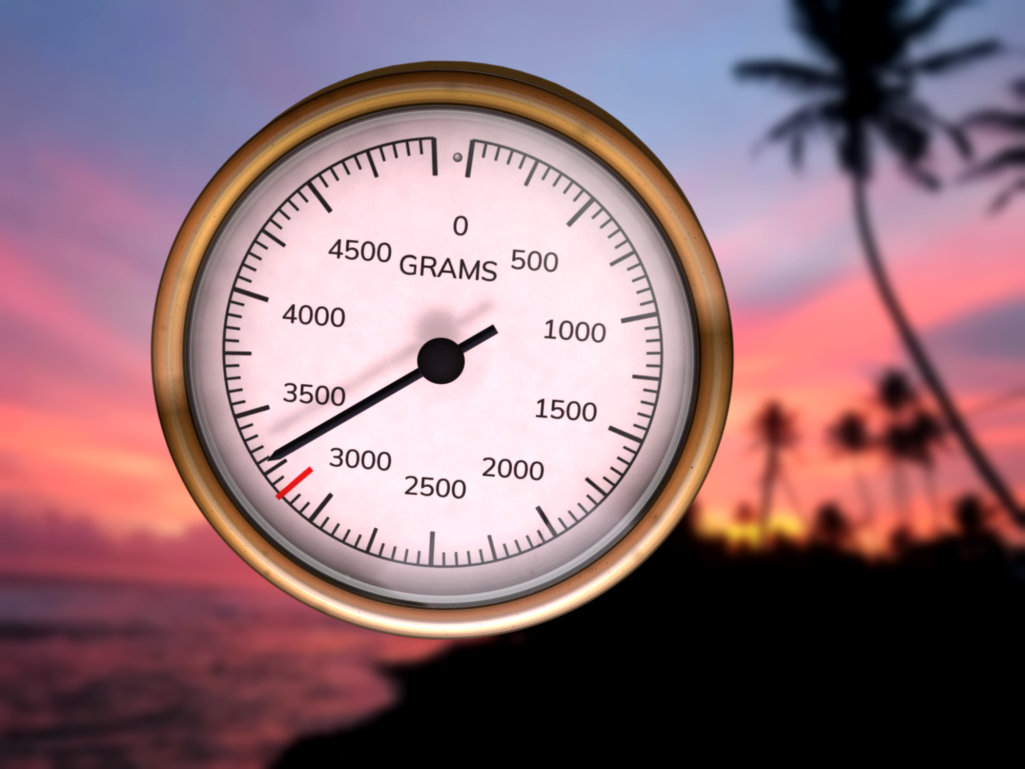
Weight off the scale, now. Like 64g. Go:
3300g
